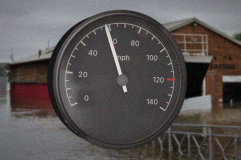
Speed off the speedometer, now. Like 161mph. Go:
57.5mph
